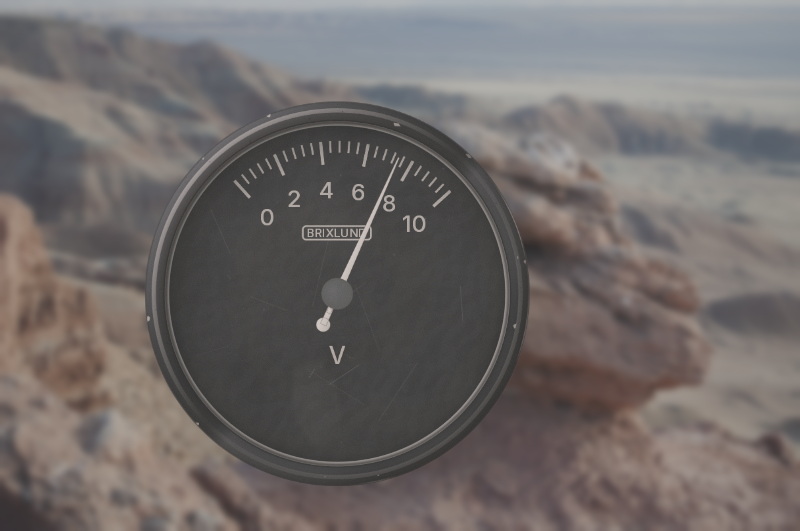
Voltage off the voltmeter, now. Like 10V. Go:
7.4V
